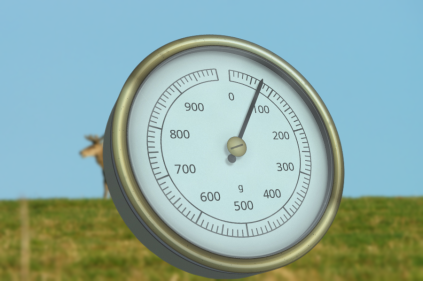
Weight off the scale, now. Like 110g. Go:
70g
